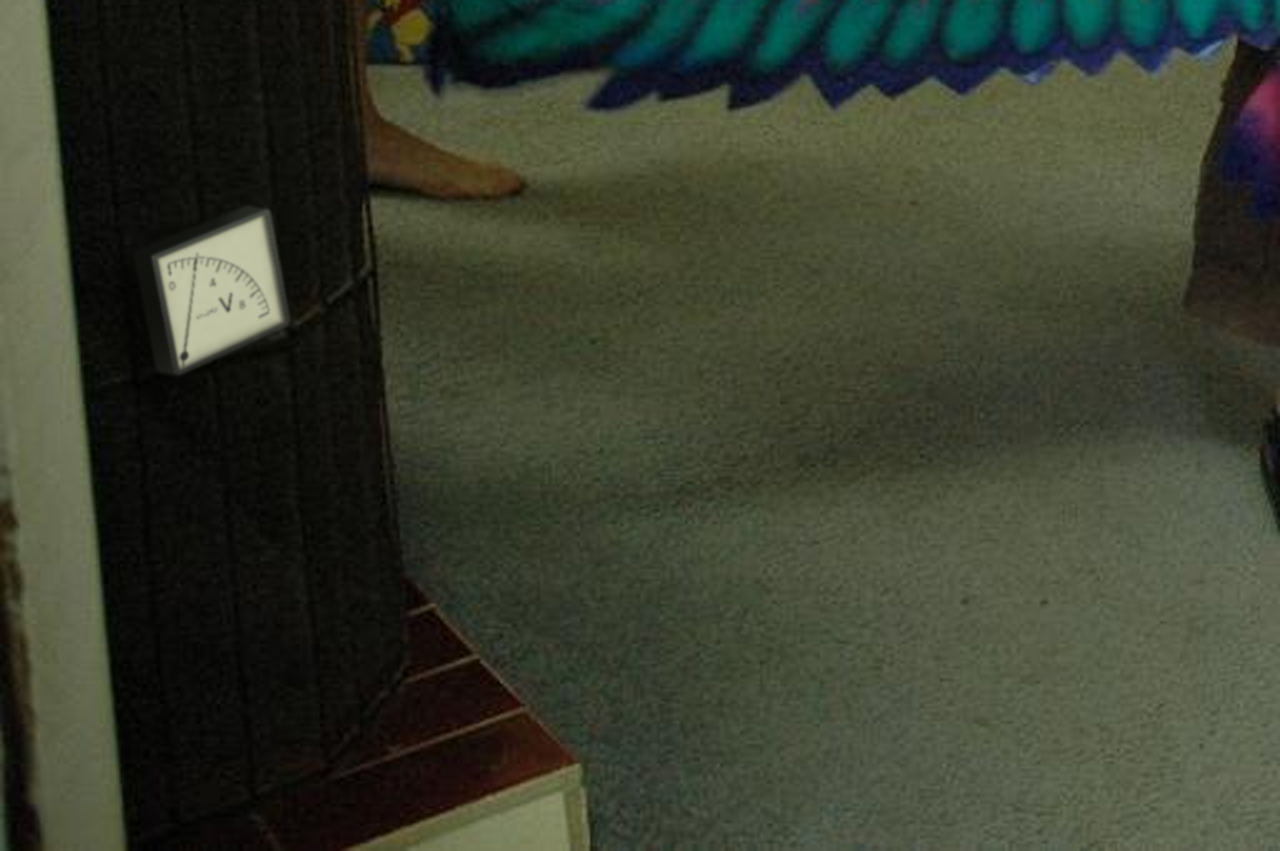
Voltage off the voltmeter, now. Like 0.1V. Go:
2V
